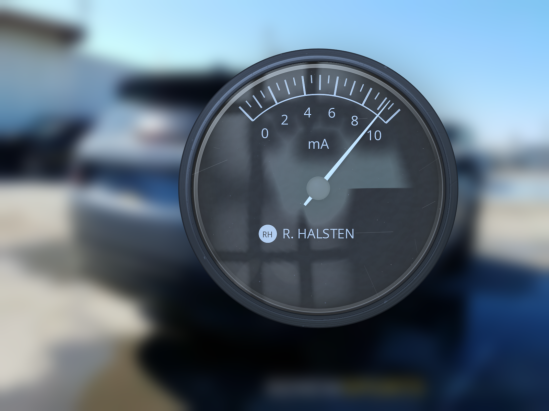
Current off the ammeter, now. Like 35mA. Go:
9.25mA
